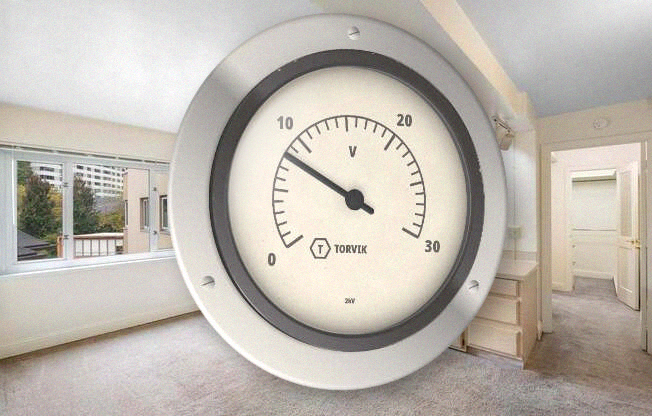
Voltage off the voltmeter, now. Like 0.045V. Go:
8V
